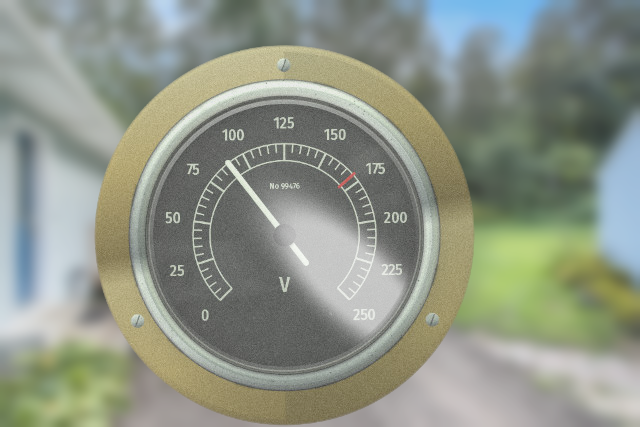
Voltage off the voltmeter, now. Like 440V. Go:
90V
